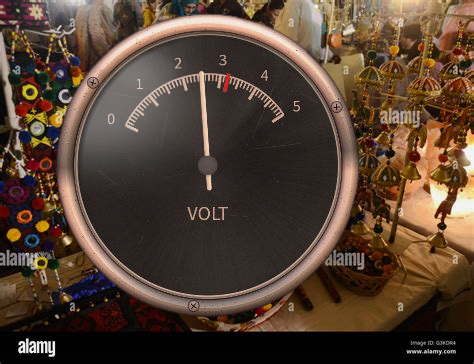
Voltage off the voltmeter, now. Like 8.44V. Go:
2.5V
